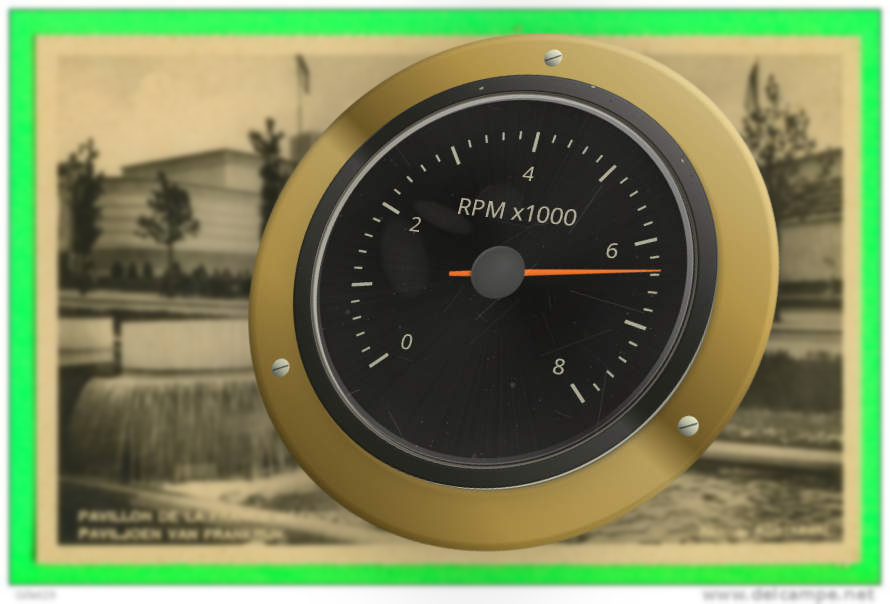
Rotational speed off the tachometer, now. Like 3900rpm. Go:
6400rpm
